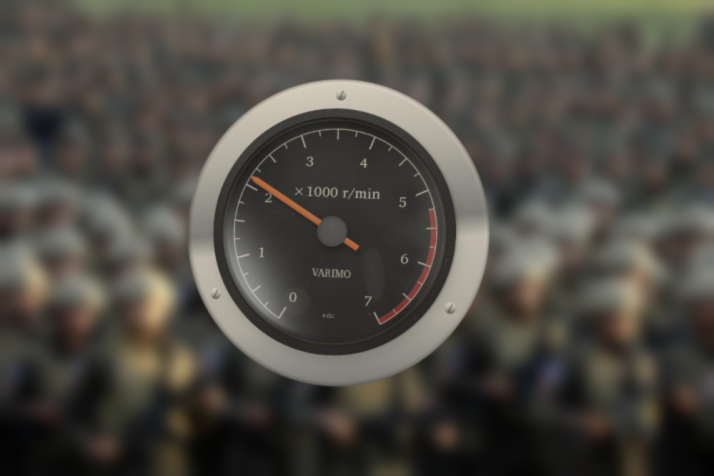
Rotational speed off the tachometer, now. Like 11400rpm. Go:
2125rpm
